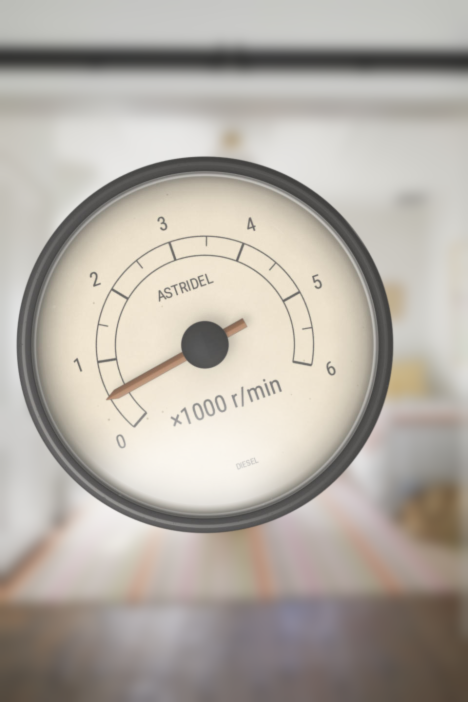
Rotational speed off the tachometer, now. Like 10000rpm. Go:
500rpm
